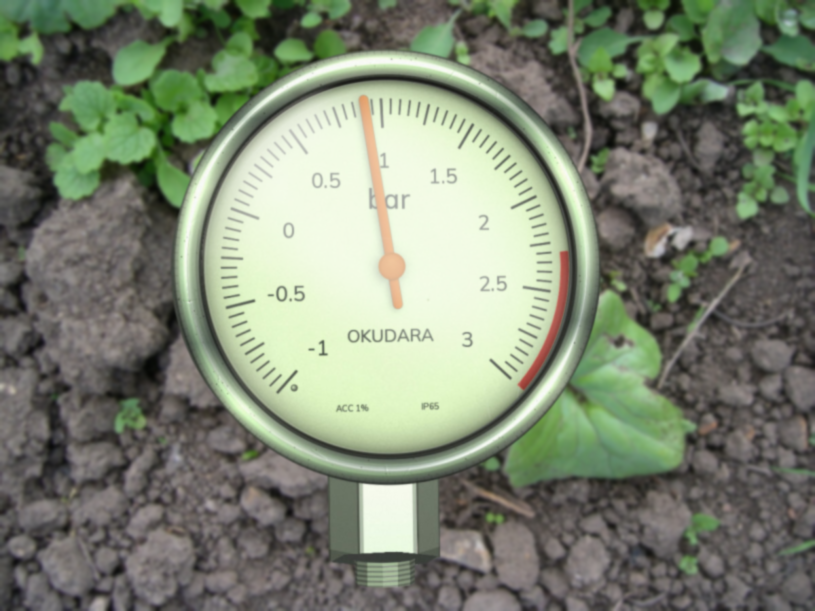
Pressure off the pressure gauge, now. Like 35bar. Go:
0.9bar
